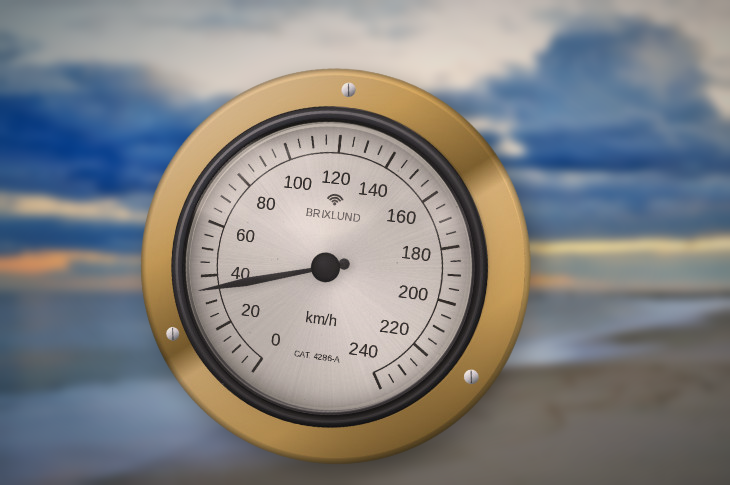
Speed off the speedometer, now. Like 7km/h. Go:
35km/h
